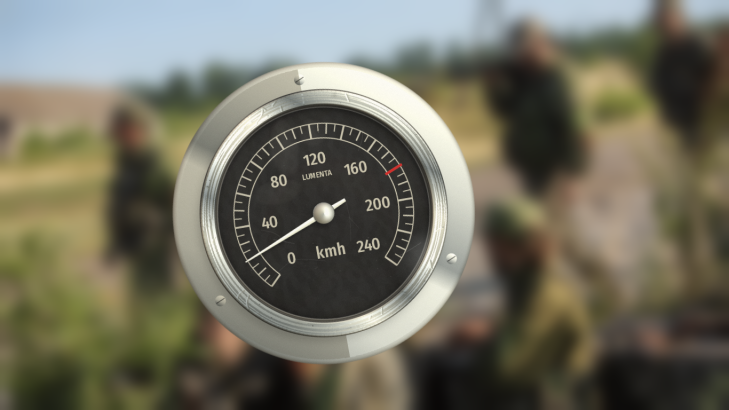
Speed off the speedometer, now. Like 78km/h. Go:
20km/h
